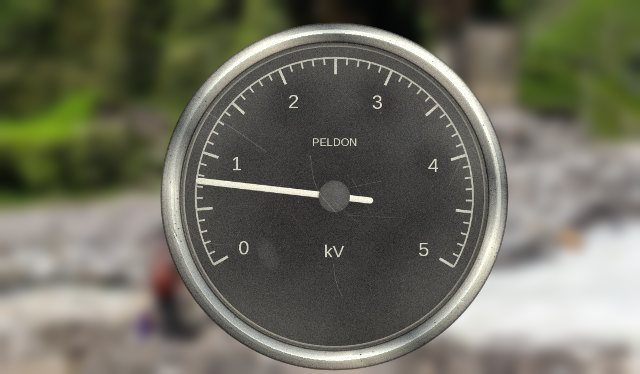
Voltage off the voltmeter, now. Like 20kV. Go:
0.75kV
